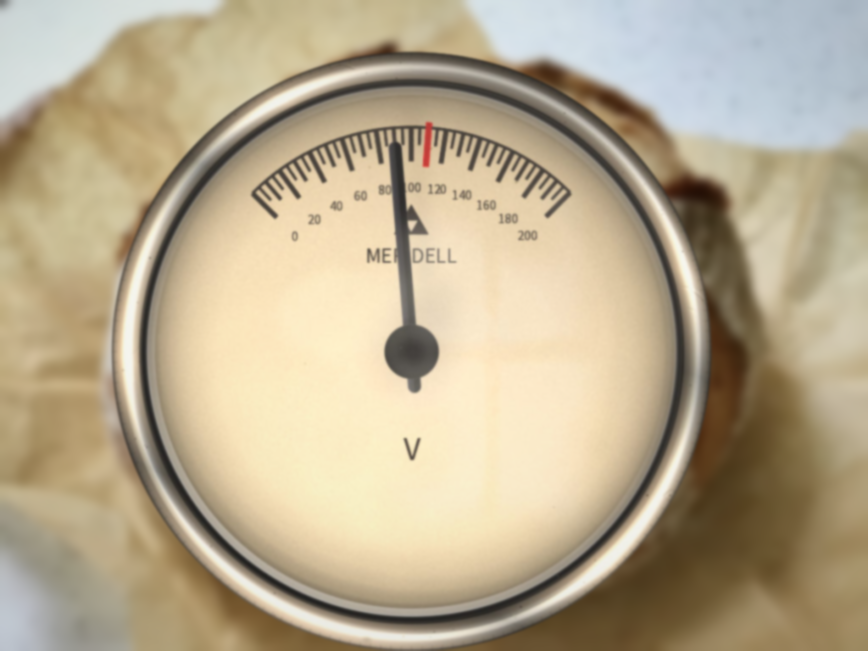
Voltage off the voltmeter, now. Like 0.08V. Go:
90V
